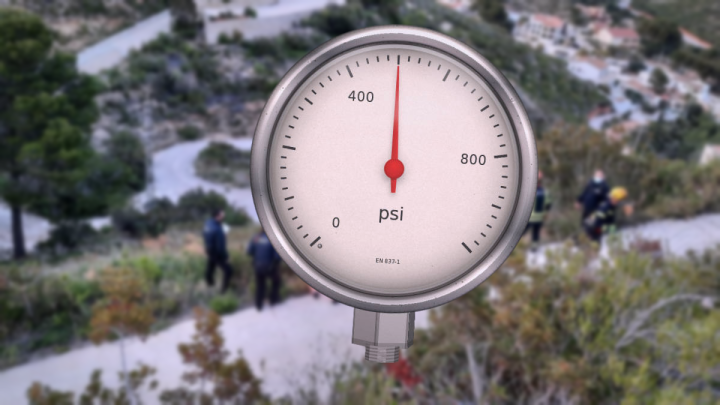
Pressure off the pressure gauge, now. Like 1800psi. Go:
500psi
